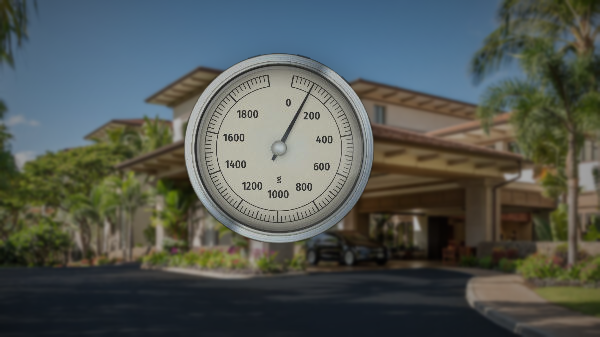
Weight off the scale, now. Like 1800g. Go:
100g
